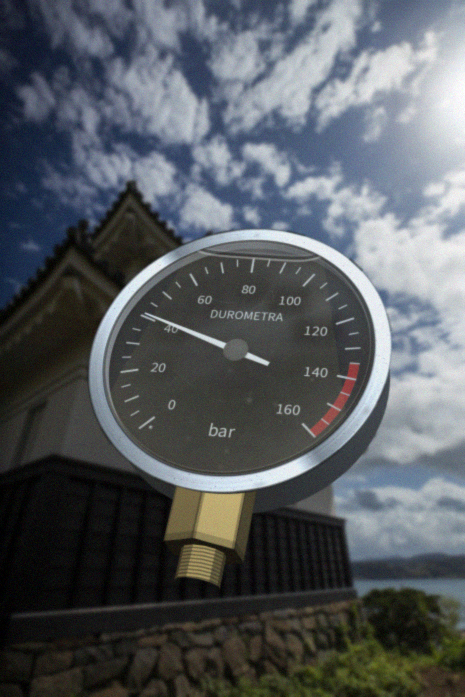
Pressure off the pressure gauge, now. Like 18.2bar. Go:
40bar
